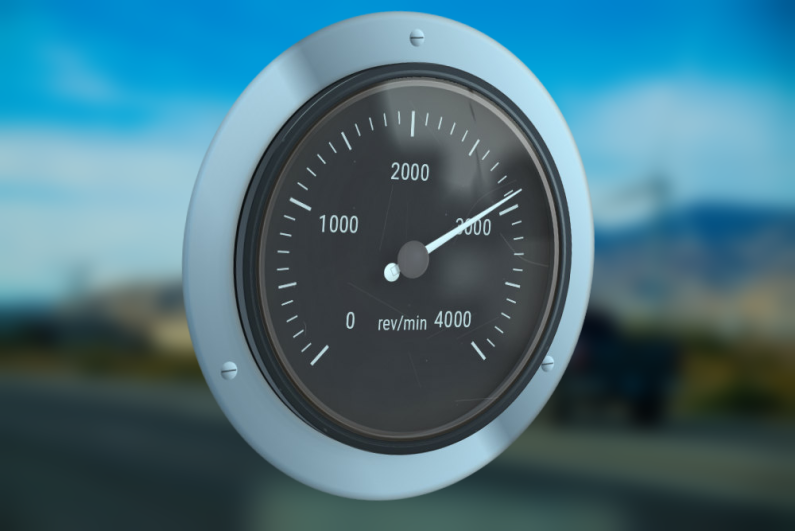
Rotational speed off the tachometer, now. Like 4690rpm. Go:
2900rpm
